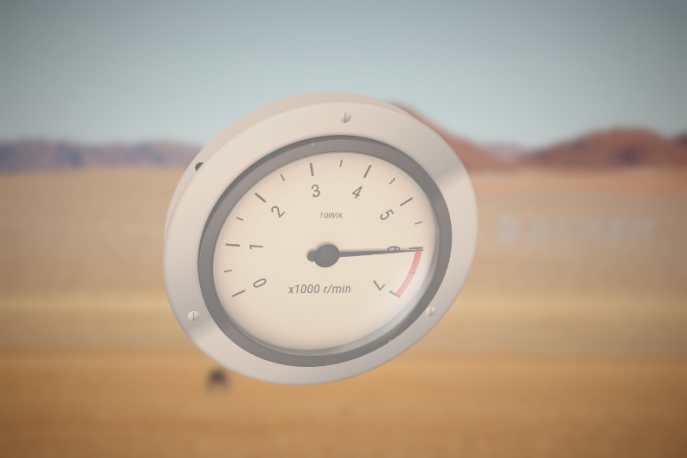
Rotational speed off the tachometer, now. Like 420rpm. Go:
6000rpm
